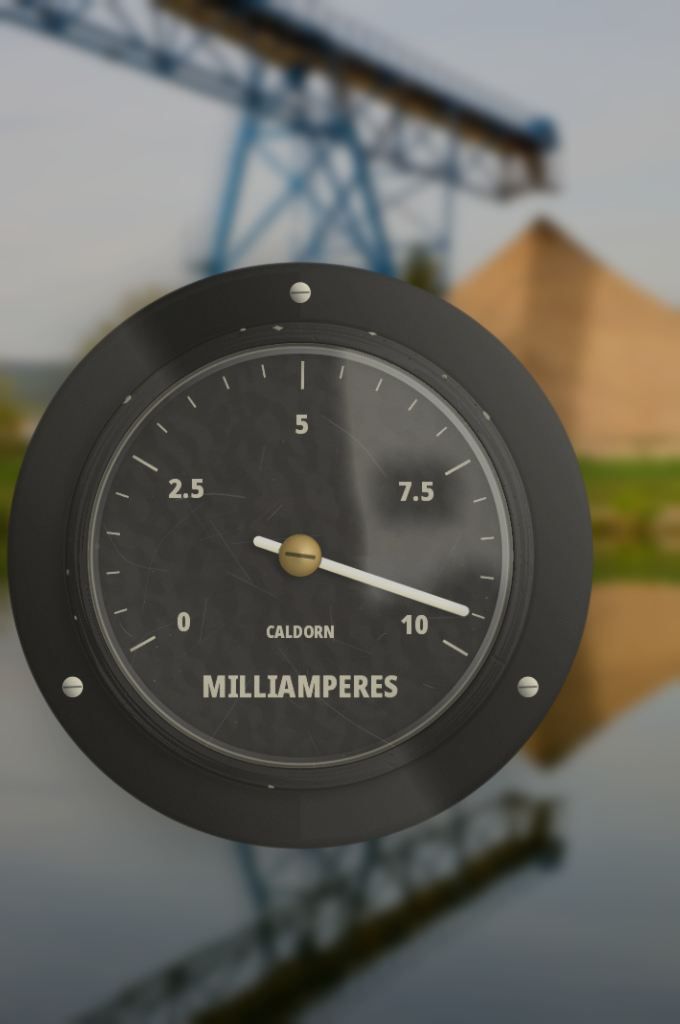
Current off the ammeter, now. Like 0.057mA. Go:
9.5mA
